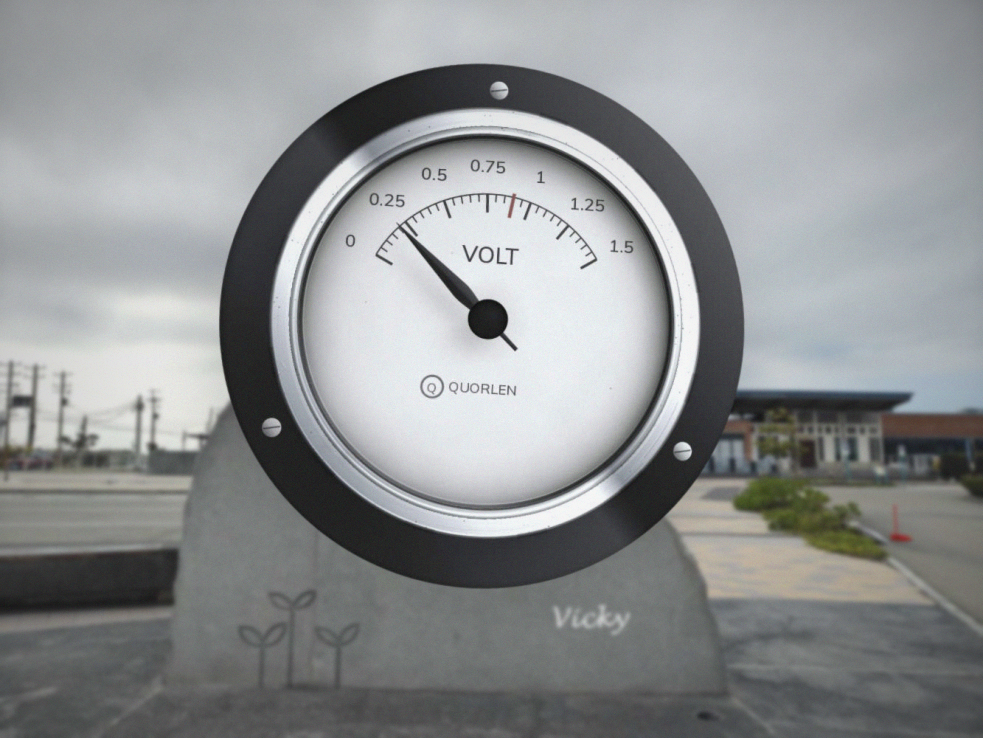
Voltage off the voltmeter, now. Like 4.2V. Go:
0.2V
